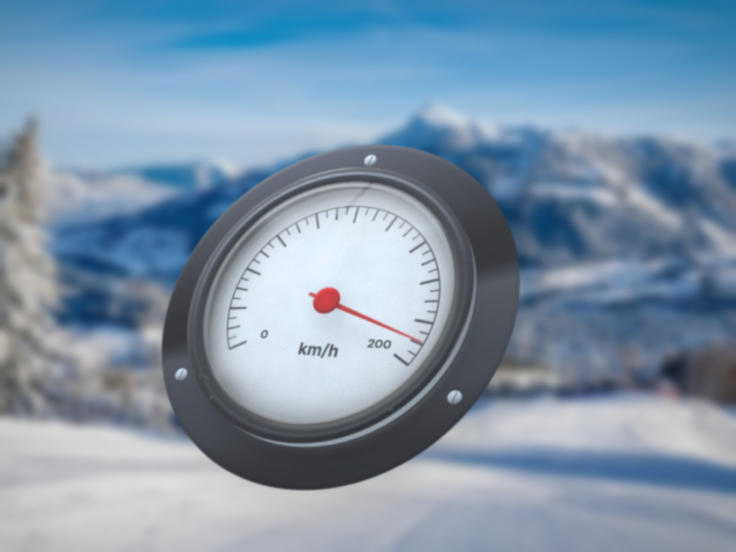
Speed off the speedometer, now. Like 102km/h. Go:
190km/h
